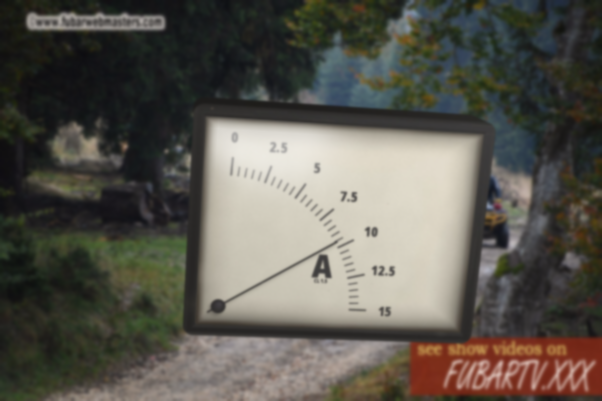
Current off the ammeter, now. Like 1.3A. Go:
9.5A
